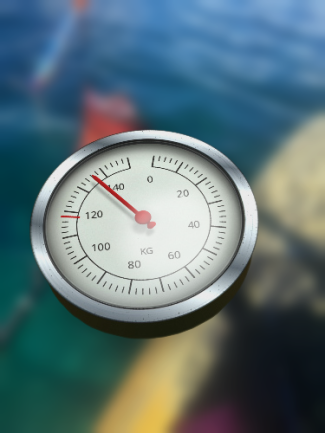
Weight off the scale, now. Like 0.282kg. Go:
136kg
